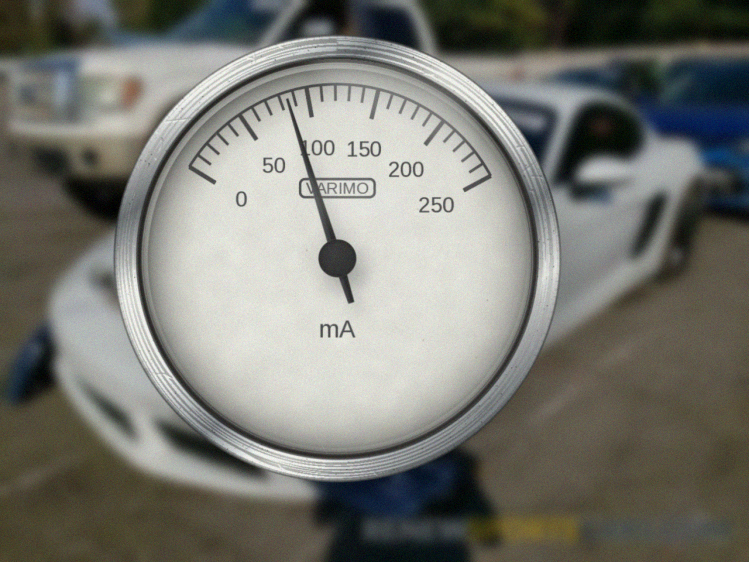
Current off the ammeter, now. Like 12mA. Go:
85mA
